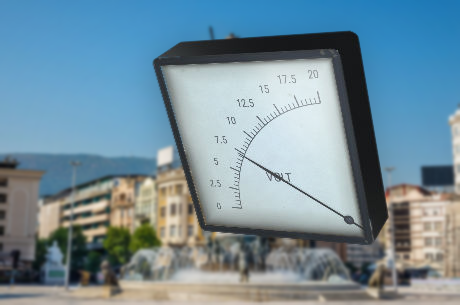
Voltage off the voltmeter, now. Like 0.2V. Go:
7.5V
